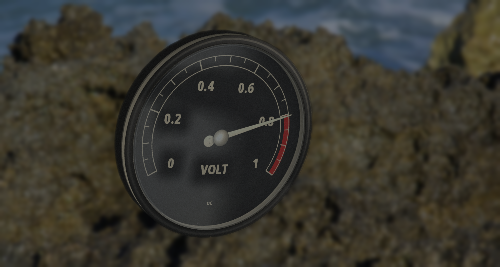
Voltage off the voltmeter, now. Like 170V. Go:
0.8V
